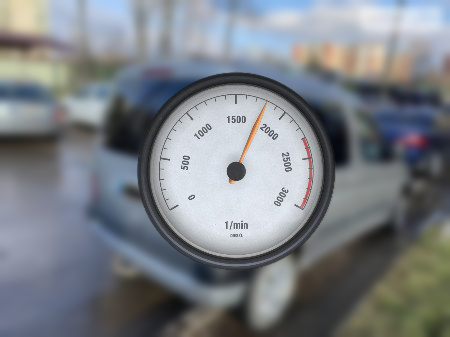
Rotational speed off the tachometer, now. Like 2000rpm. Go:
1800rpm
